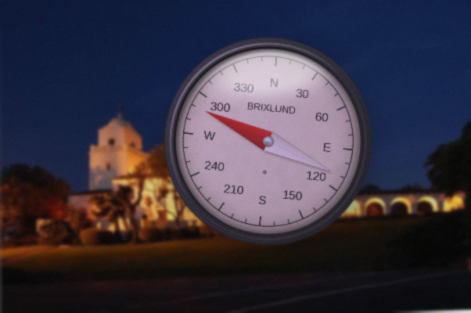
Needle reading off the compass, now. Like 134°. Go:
290°
